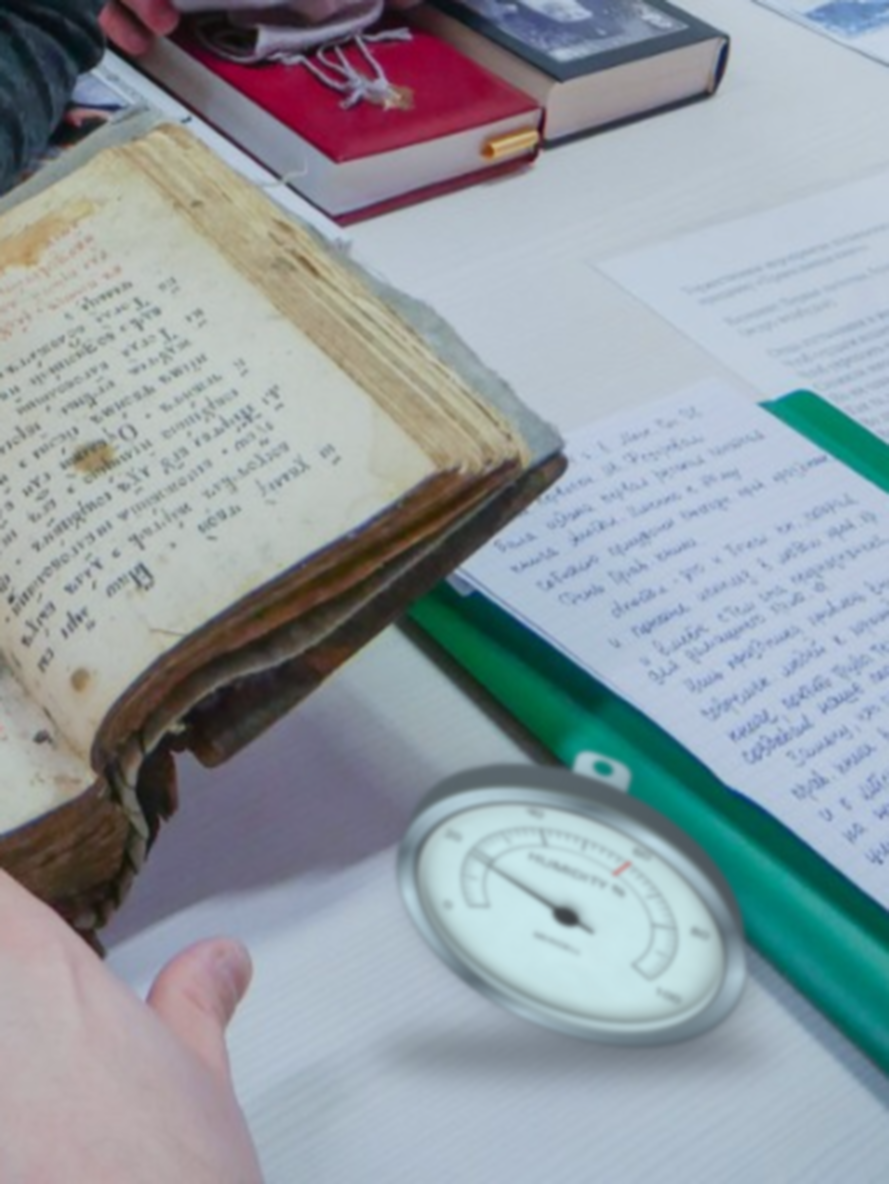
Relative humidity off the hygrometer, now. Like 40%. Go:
20%
